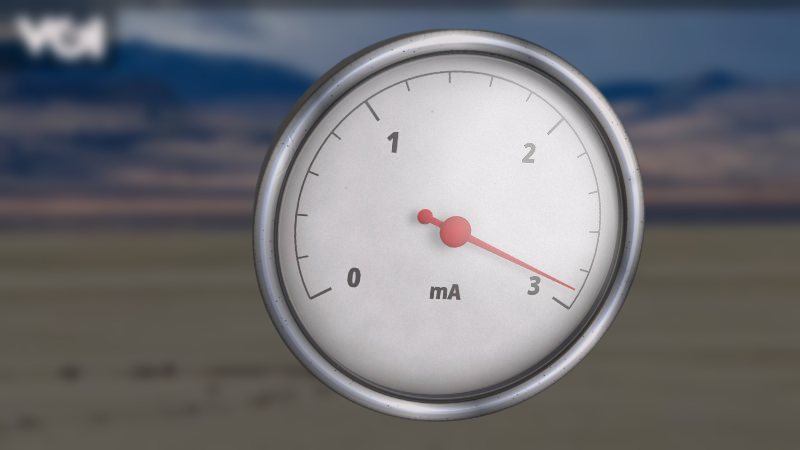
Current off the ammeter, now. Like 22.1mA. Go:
2.9mA
